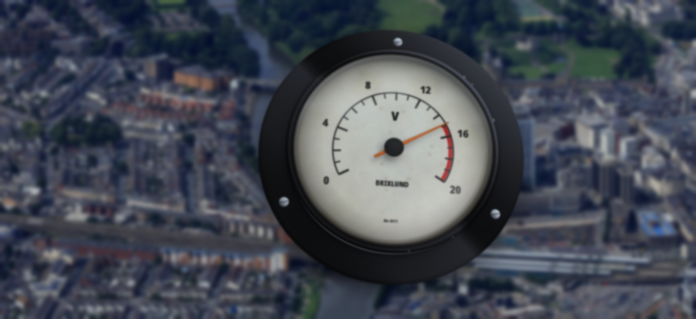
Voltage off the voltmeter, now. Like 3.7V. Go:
15V
